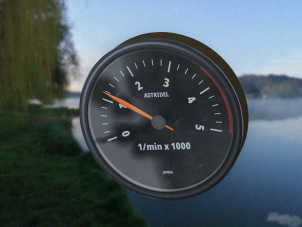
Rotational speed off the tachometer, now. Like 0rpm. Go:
1200rpm
